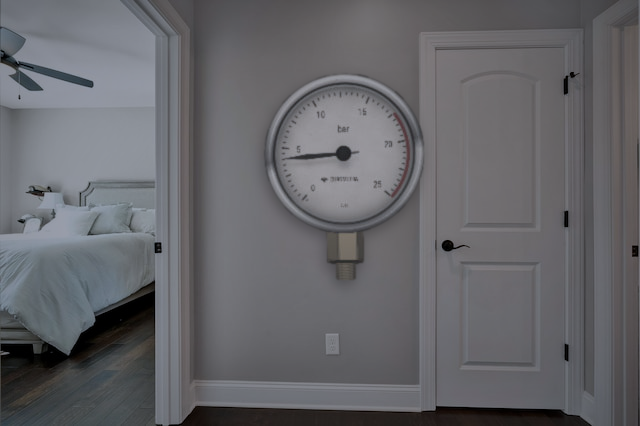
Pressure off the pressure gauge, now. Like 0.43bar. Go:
4bar
